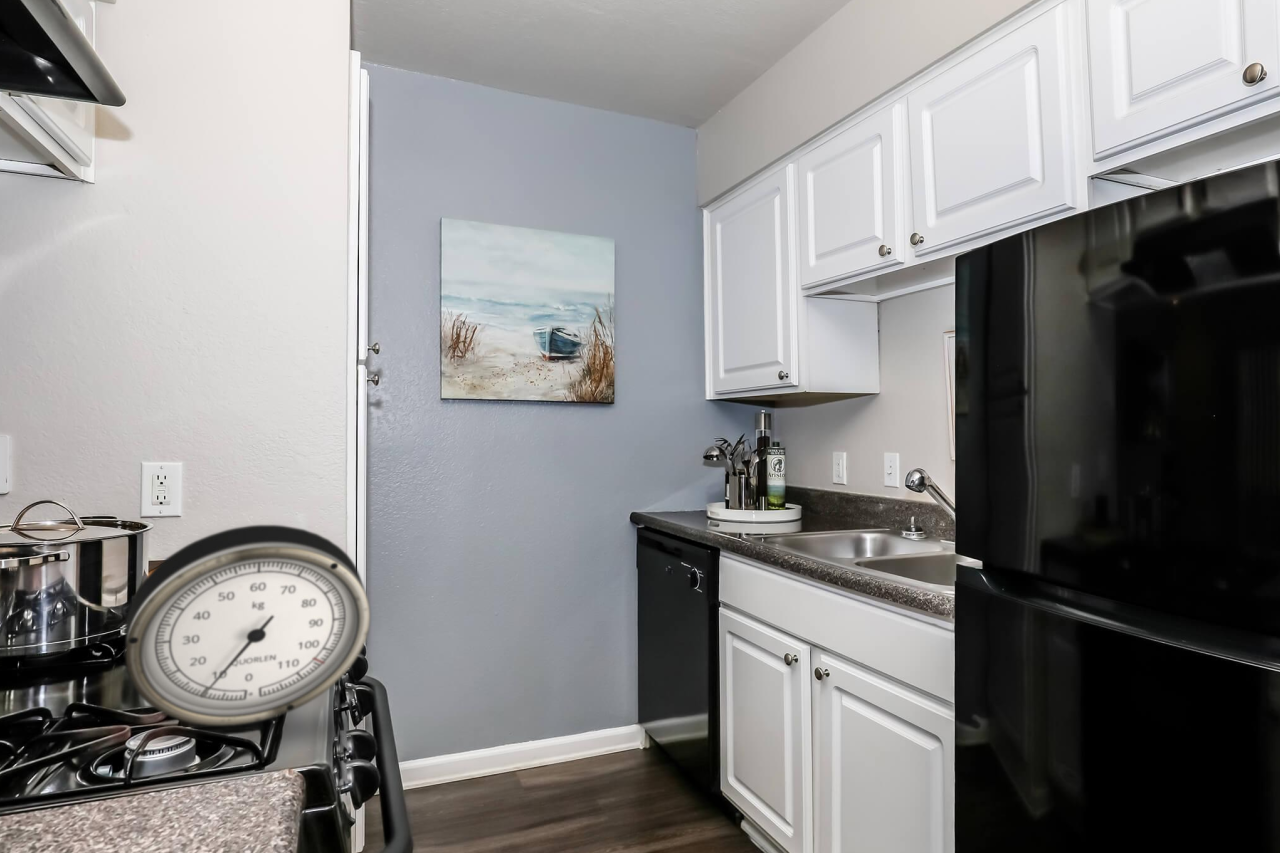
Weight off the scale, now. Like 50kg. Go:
10kg
